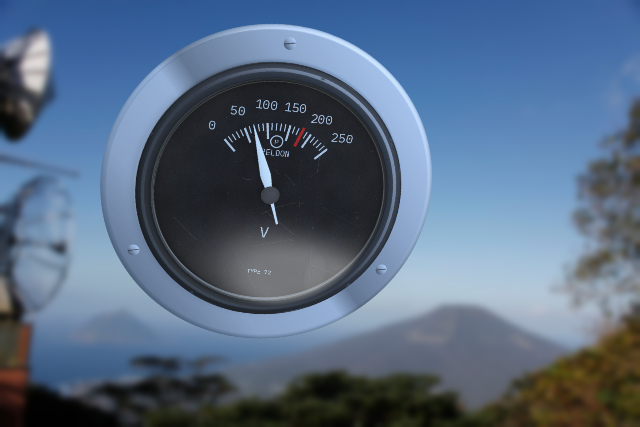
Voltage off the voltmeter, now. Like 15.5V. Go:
70V
